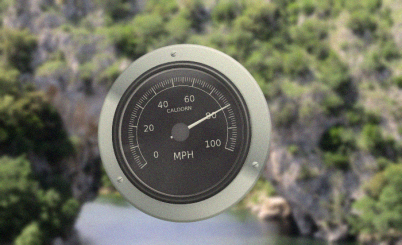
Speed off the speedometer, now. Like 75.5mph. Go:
80mph
